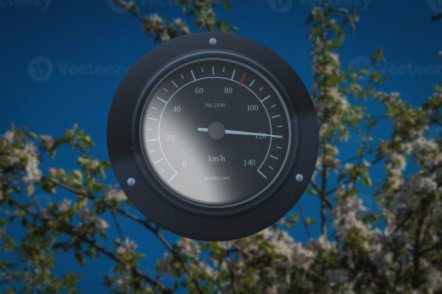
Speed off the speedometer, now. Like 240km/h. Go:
120km/h
